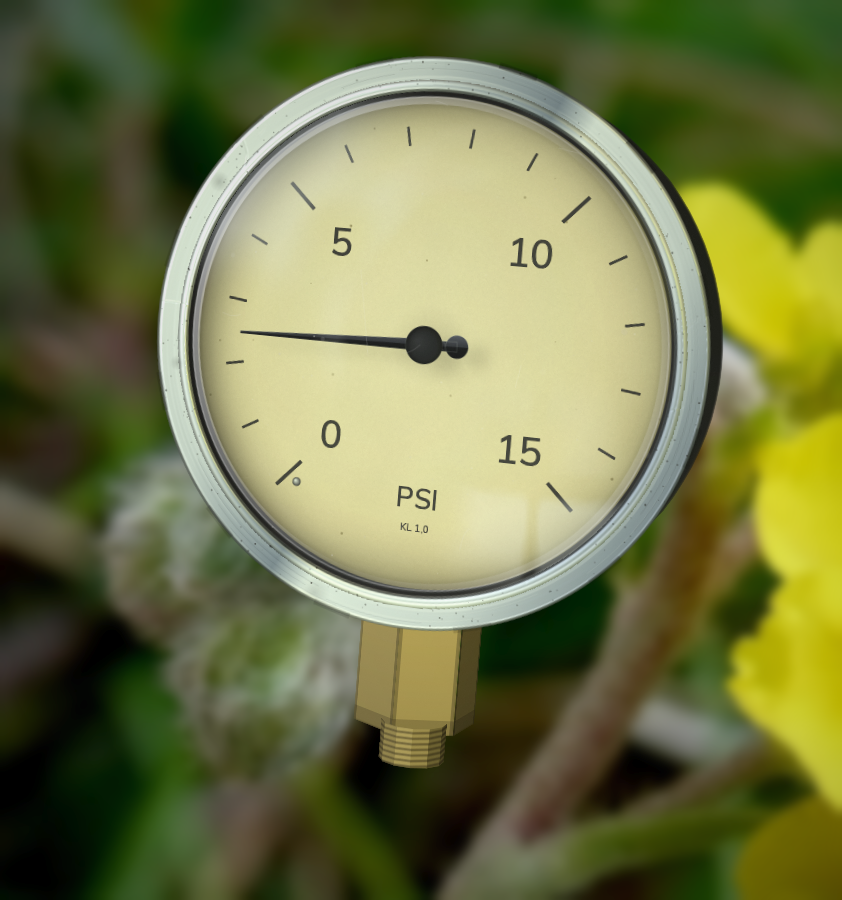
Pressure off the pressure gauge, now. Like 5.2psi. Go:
2.5psi
